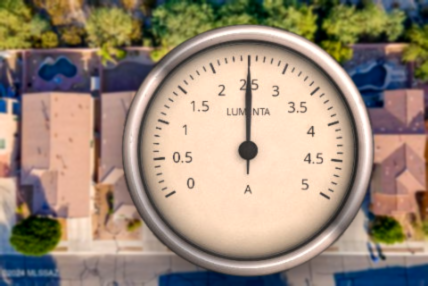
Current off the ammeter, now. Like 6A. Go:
2.5A
